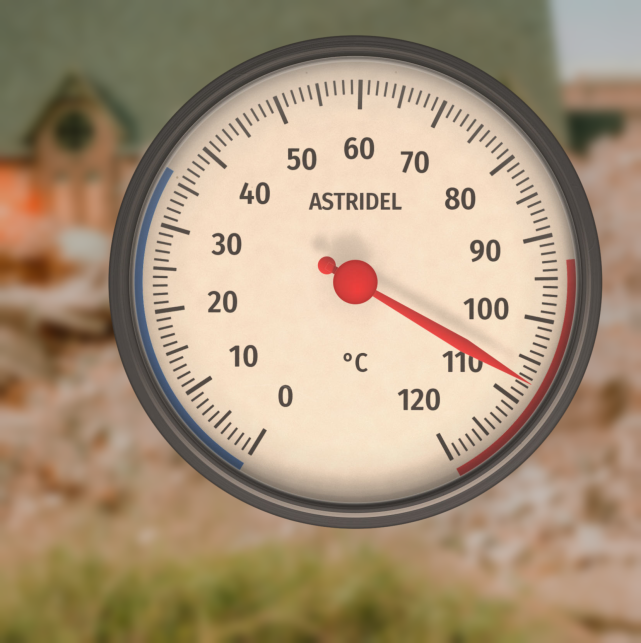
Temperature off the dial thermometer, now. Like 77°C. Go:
107.5°C
